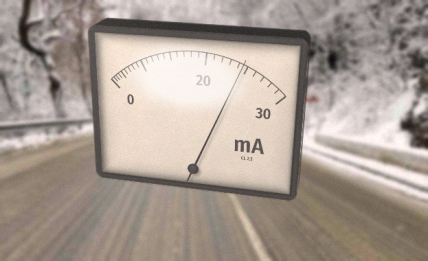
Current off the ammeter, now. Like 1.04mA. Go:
24.5mA
